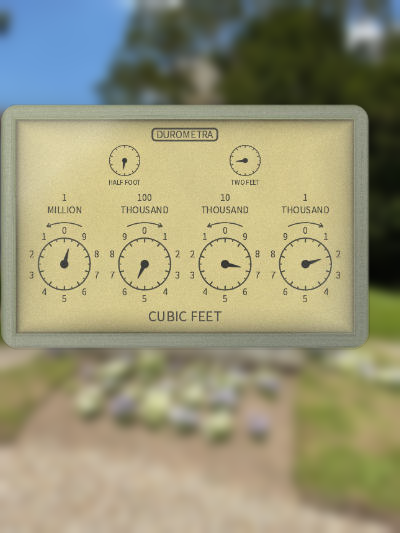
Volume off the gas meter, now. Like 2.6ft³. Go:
957200ft³
